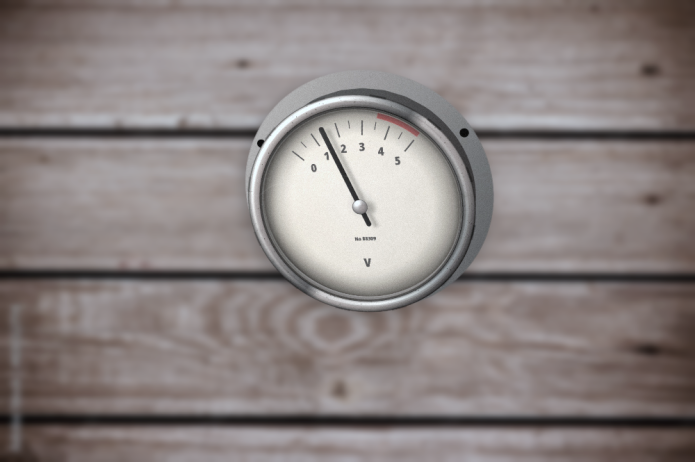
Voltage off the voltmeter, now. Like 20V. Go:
1.5V
